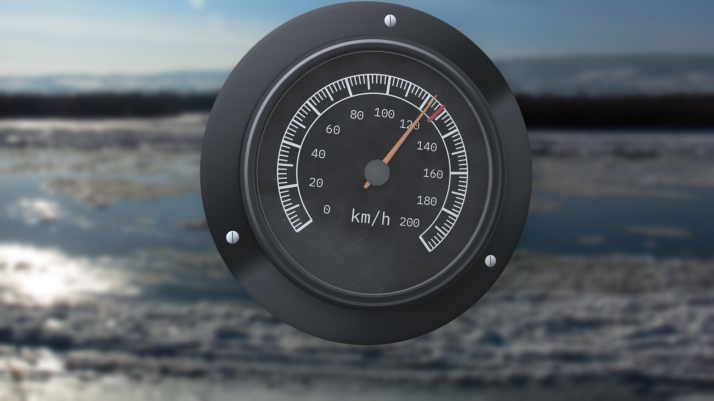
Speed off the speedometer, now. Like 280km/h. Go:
122km/h
